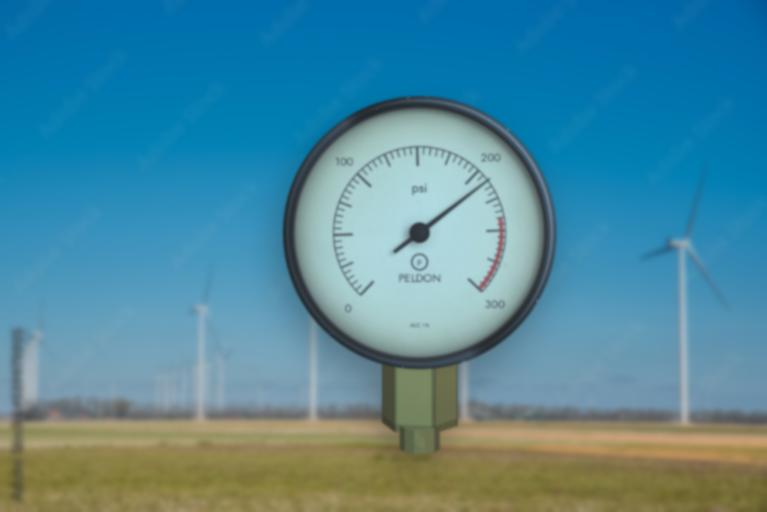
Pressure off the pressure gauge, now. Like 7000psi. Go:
210psi
